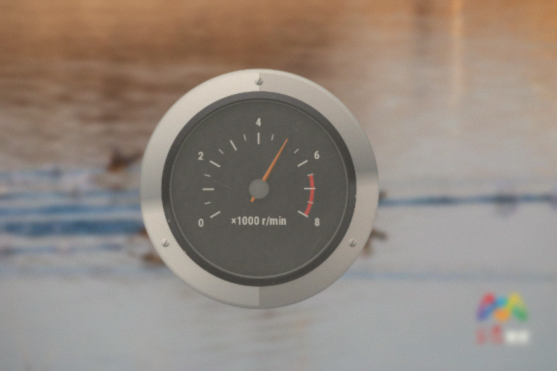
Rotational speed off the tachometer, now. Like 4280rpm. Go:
5000rpm
